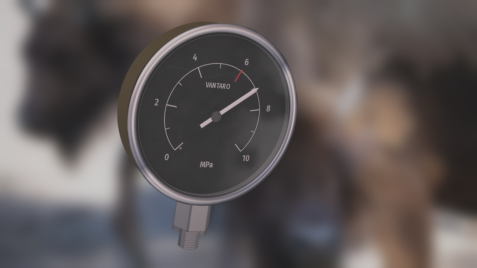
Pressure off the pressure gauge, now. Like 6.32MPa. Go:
7MPa
